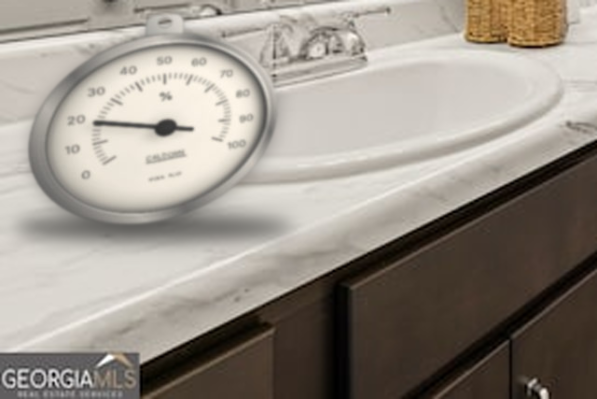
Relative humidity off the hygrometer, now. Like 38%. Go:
20%
